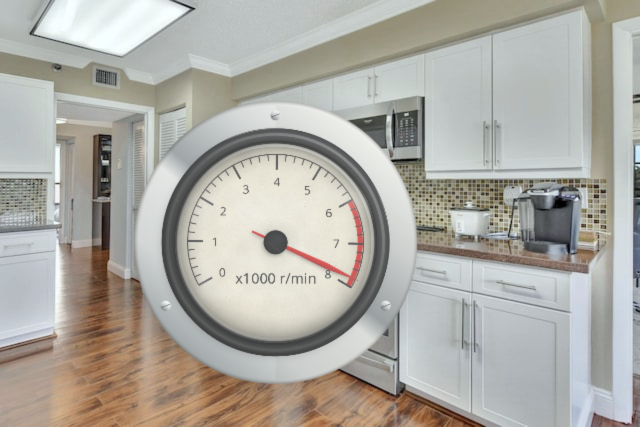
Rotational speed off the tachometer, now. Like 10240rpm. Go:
7800rpm
